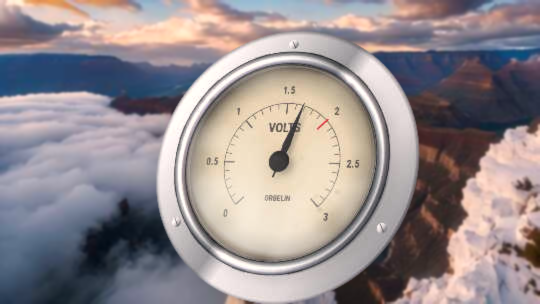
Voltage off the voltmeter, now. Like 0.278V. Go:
1.7V
